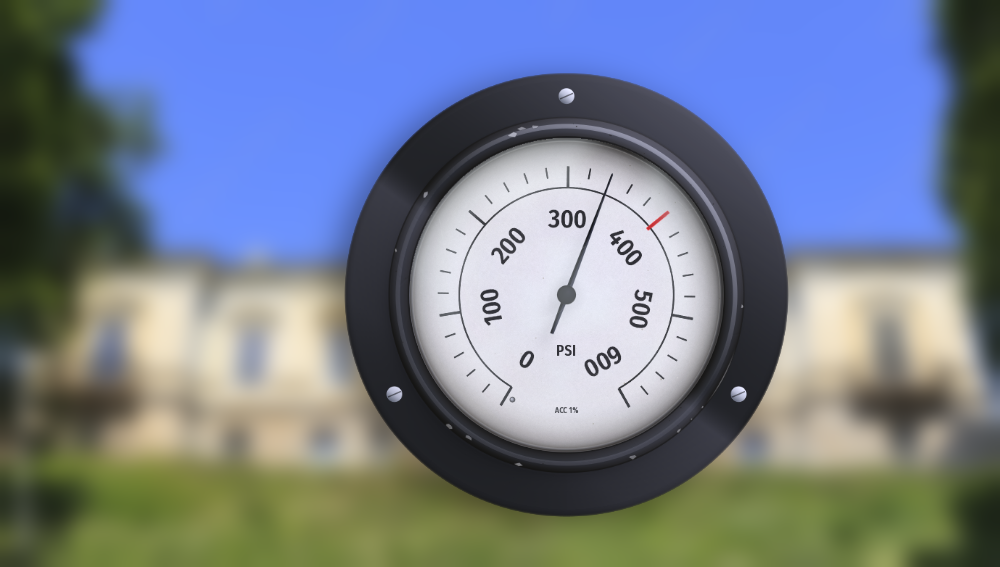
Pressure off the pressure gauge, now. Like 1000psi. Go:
340psi
